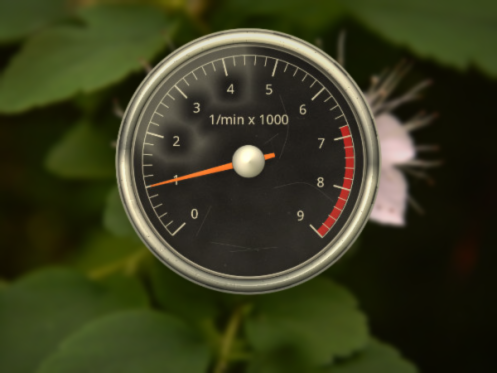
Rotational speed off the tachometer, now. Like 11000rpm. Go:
1000rpm
